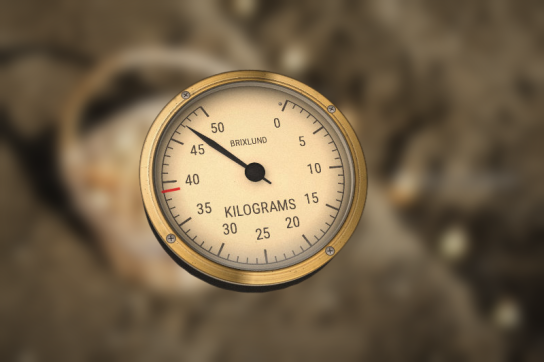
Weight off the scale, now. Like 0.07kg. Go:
47kg
